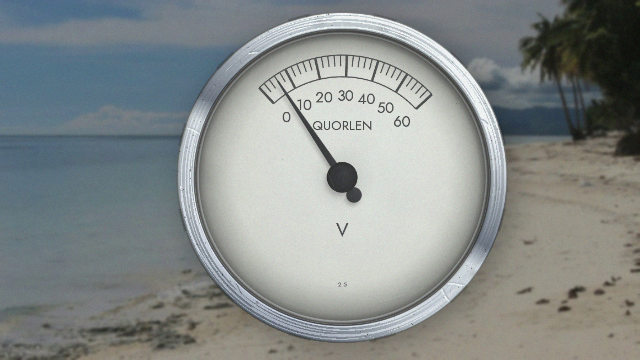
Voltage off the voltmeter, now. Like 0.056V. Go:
6V
